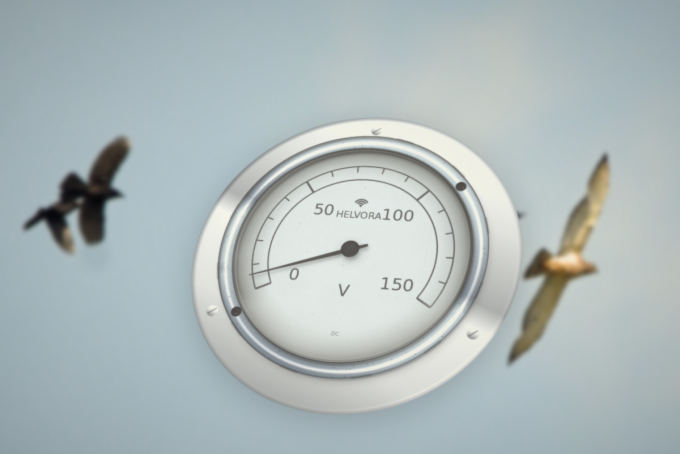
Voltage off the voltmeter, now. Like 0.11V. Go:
5V
